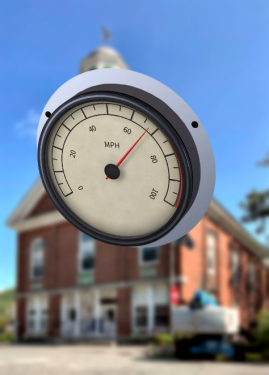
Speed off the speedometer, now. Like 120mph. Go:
67.5mph
